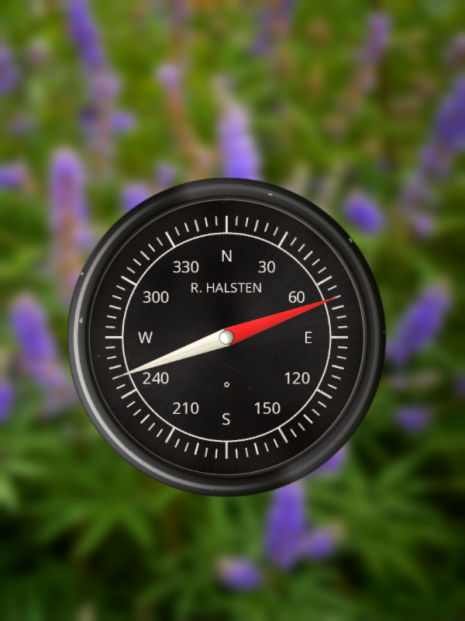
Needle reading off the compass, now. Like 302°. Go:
70°
